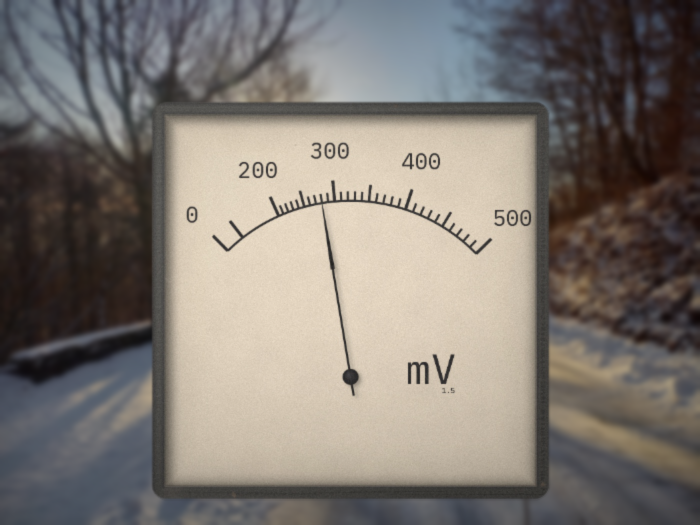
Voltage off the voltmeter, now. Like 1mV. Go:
280mV
